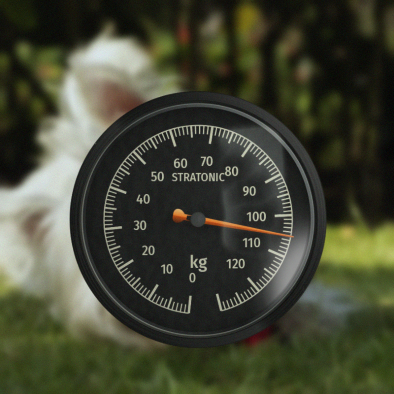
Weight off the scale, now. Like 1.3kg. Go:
105kg
